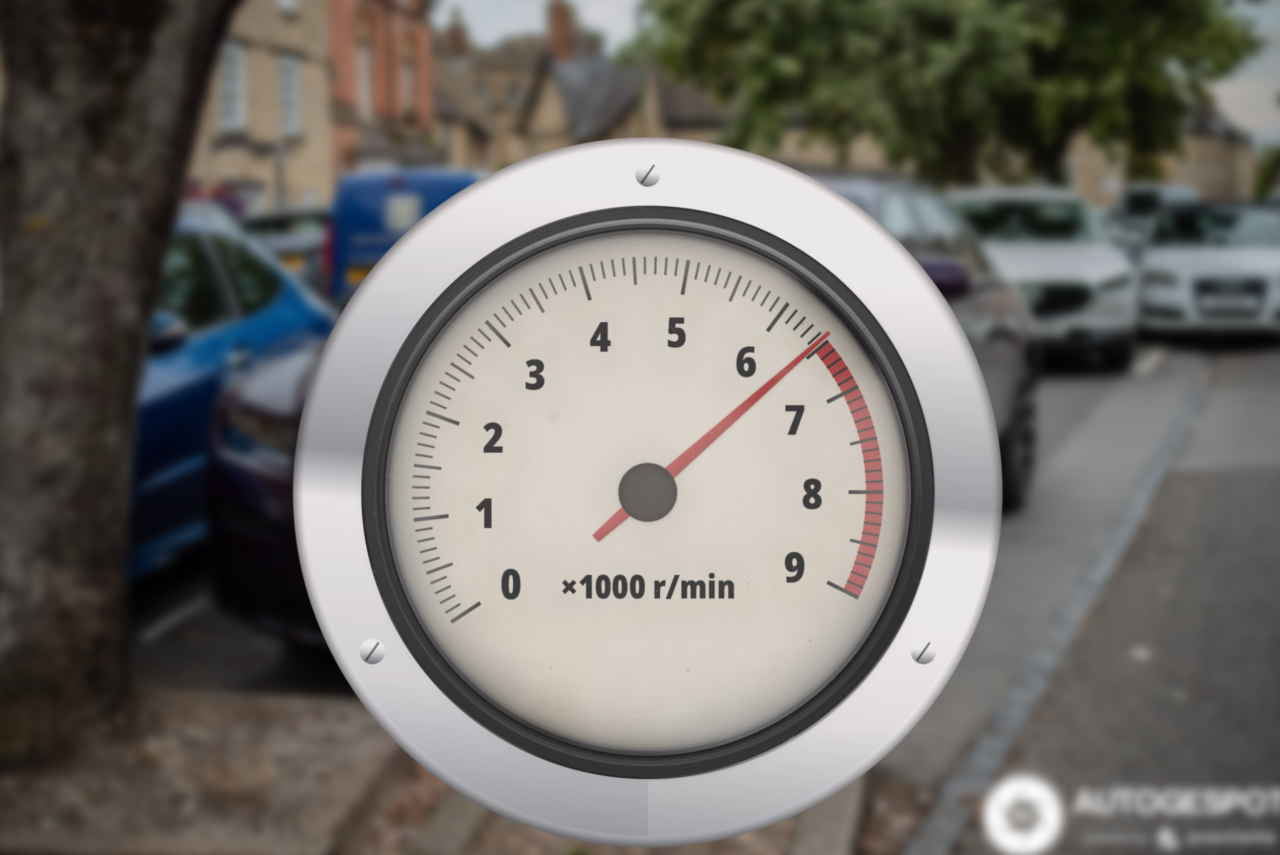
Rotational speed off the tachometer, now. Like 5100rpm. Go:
6450rpm
